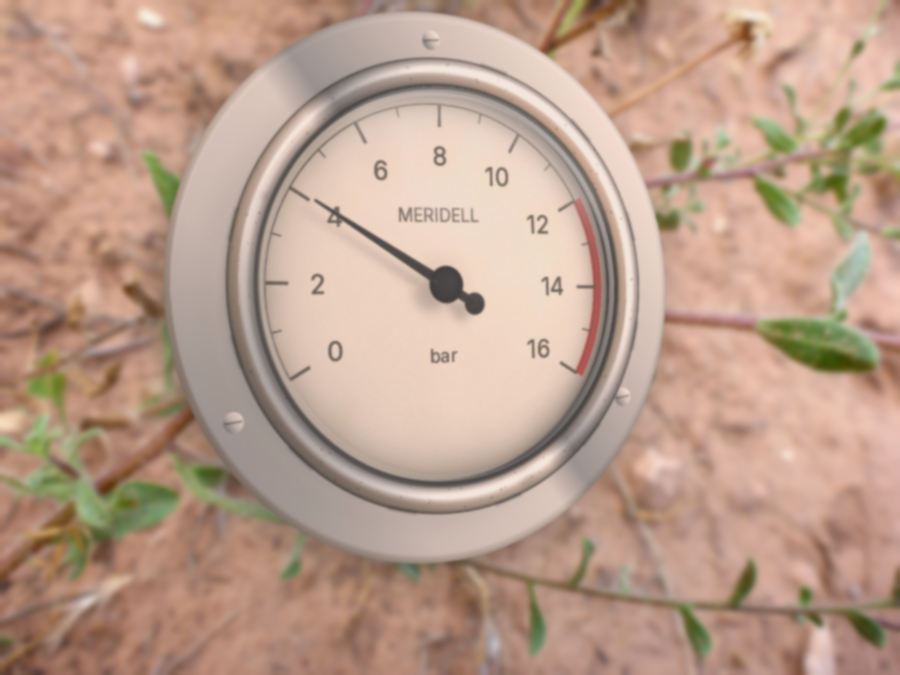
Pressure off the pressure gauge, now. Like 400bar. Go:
4bar
